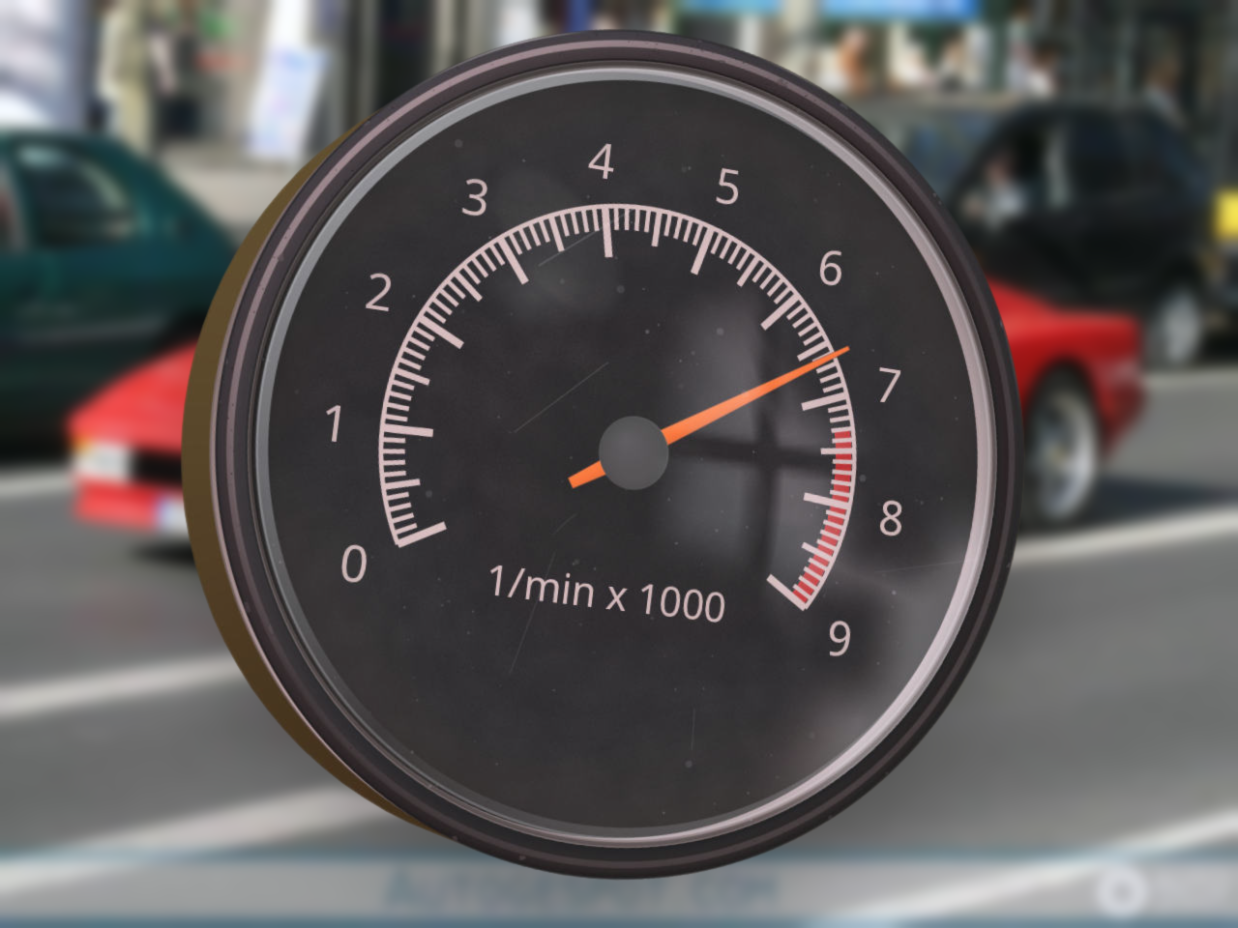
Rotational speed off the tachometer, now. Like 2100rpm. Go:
6600rpm
